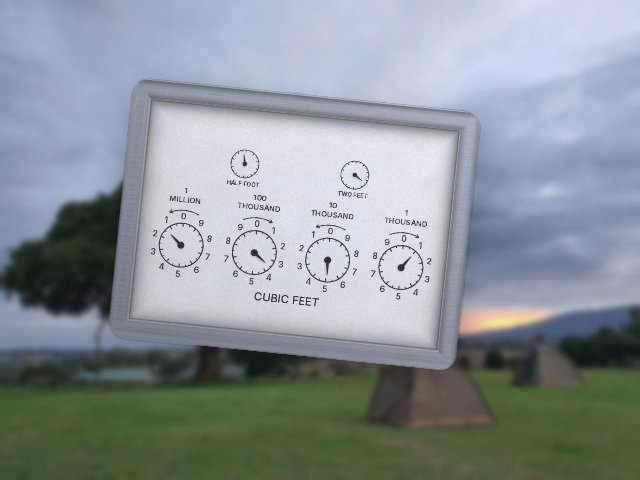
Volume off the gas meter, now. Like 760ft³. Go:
135100ft³
